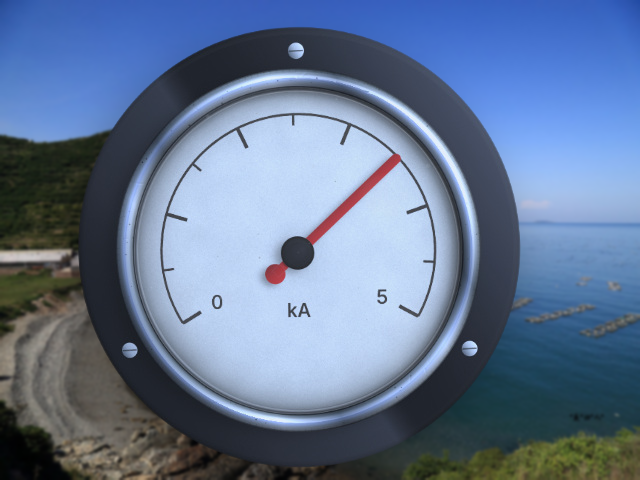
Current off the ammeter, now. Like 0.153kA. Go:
3.5kA
